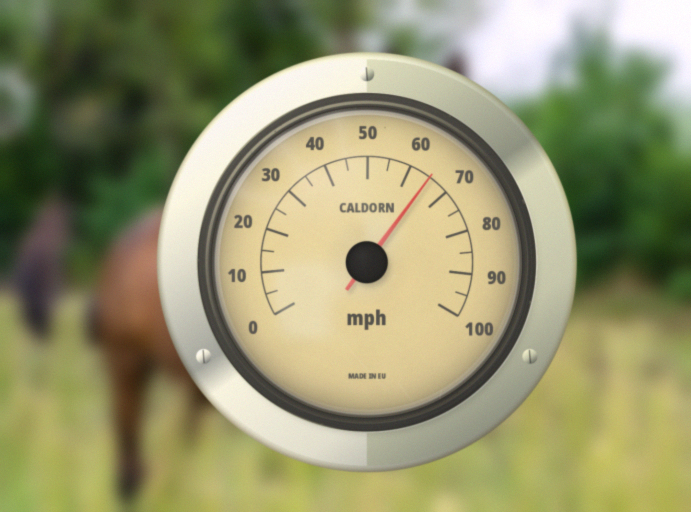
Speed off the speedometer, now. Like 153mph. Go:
65mph
